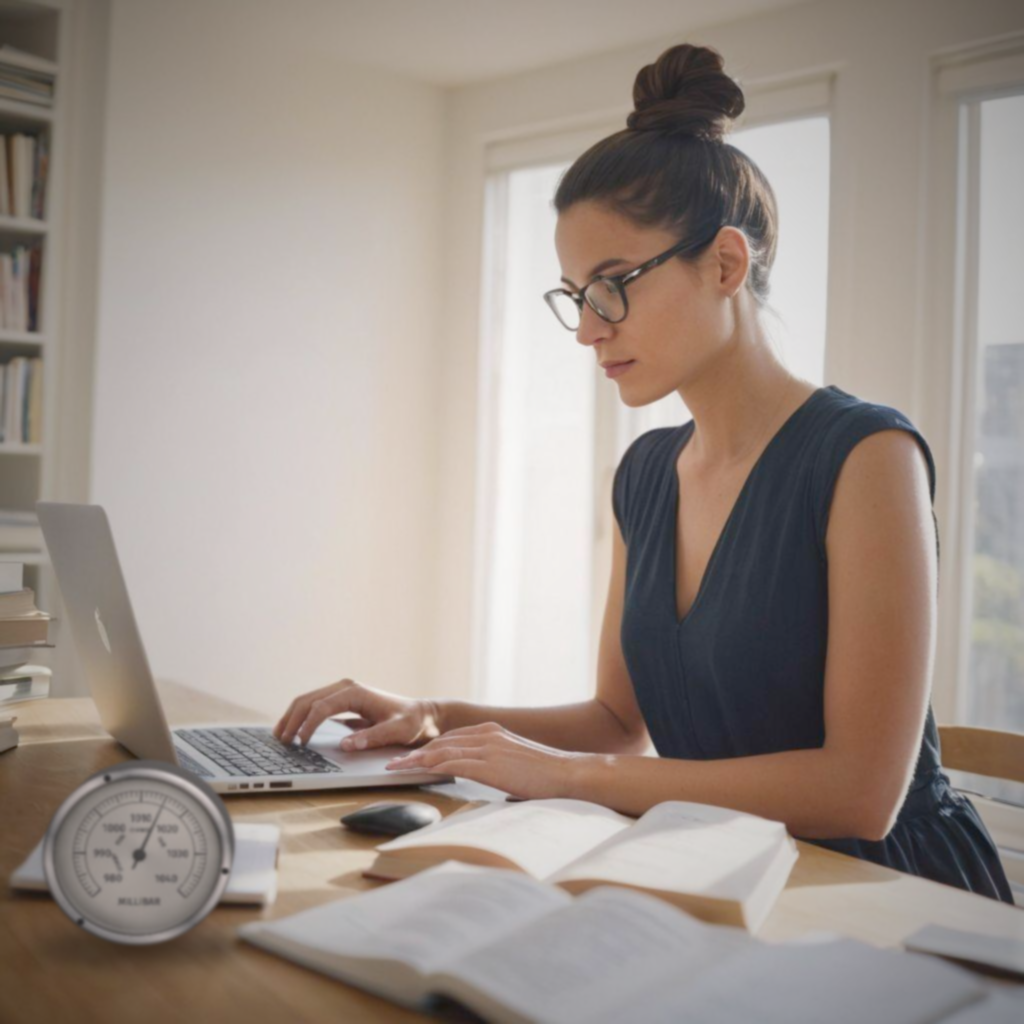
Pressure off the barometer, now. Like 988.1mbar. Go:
1015mbar
